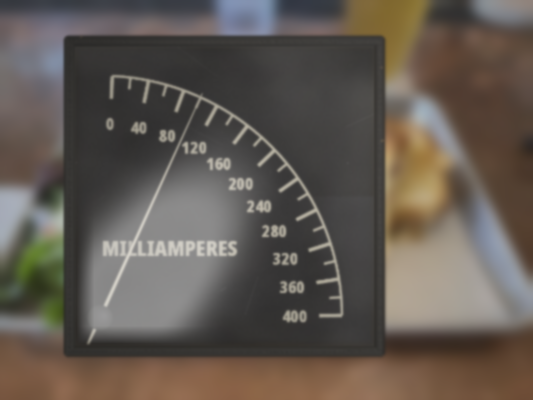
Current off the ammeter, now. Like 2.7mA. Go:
100mA
